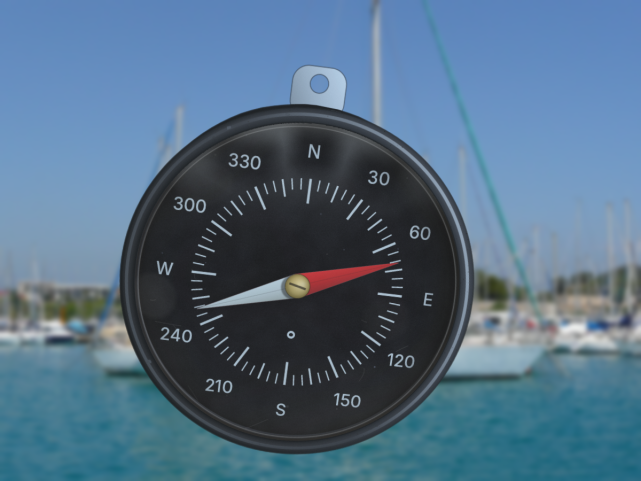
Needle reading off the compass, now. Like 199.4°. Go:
70°
